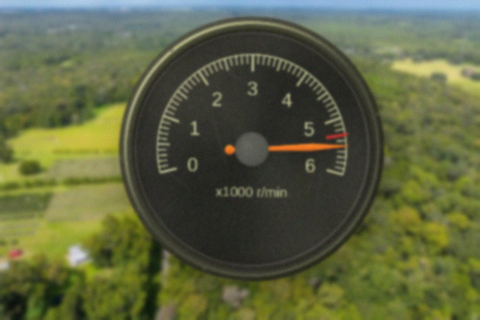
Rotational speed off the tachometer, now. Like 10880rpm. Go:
5500rpm
